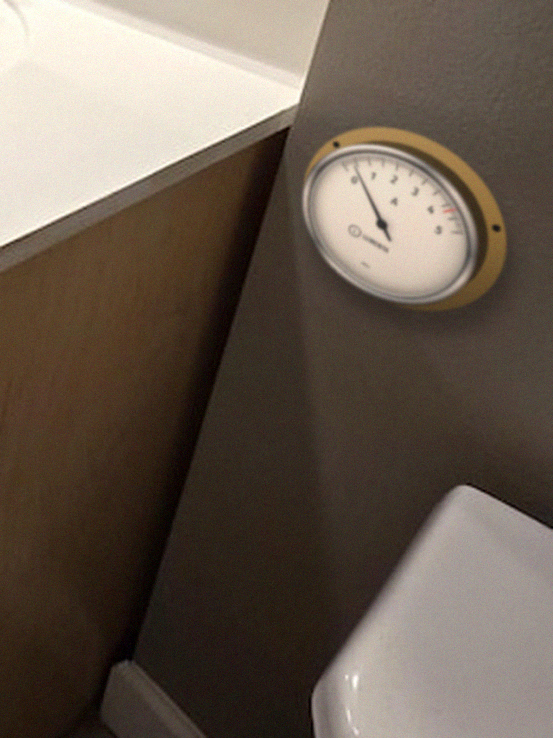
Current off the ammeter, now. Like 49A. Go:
0.5A
